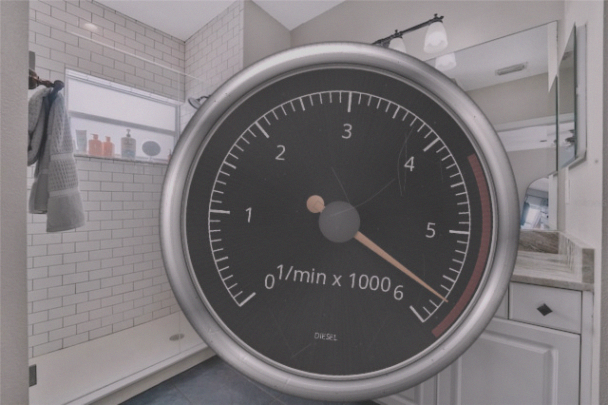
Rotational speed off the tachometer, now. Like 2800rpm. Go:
5700rpm
